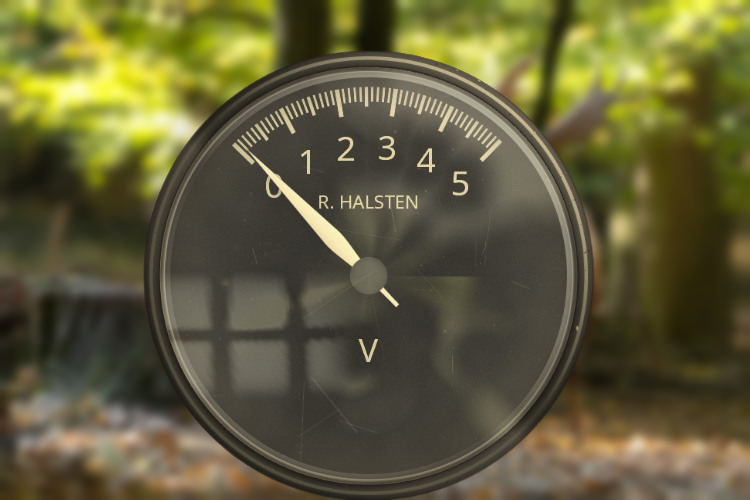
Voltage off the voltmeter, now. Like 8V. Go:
0.1V
